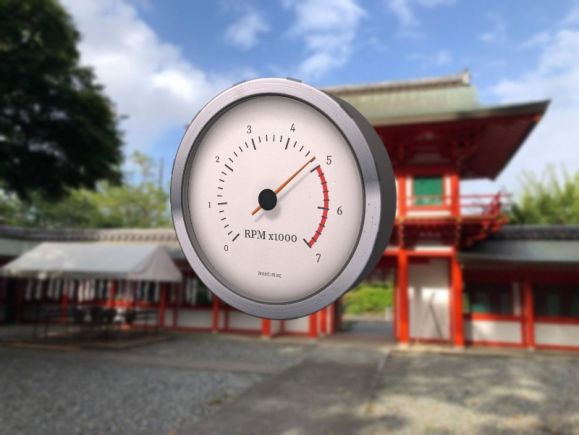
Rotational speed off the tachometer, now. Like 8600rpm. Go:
4800rpm
